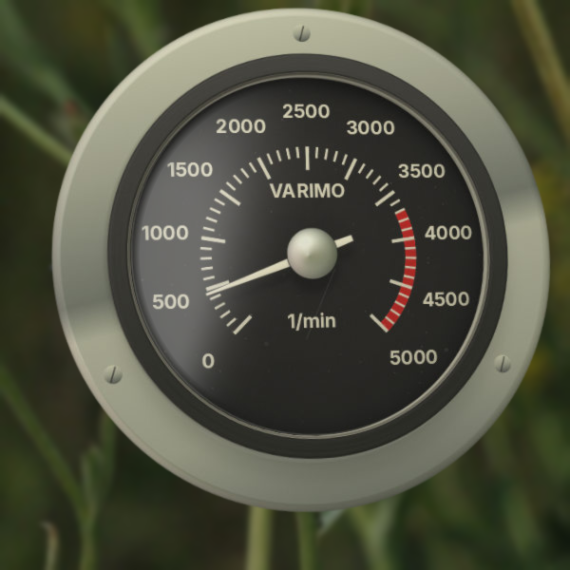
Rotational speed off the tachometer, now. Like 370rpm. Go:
450rpm
